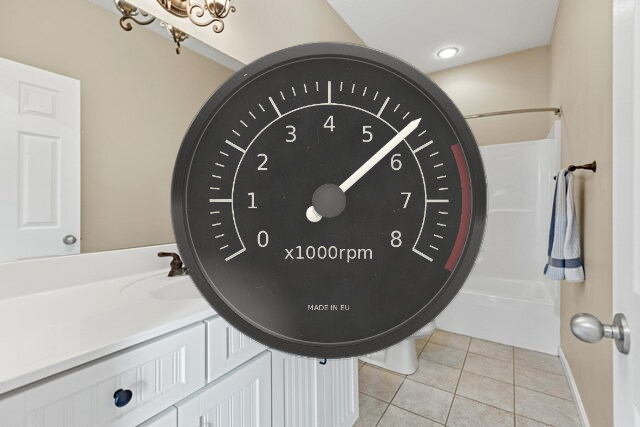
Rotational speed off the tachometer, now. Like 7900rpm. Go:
5600rpm
